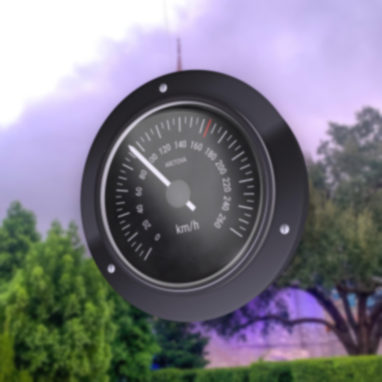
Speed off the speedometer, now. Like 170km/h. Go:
95km/h
